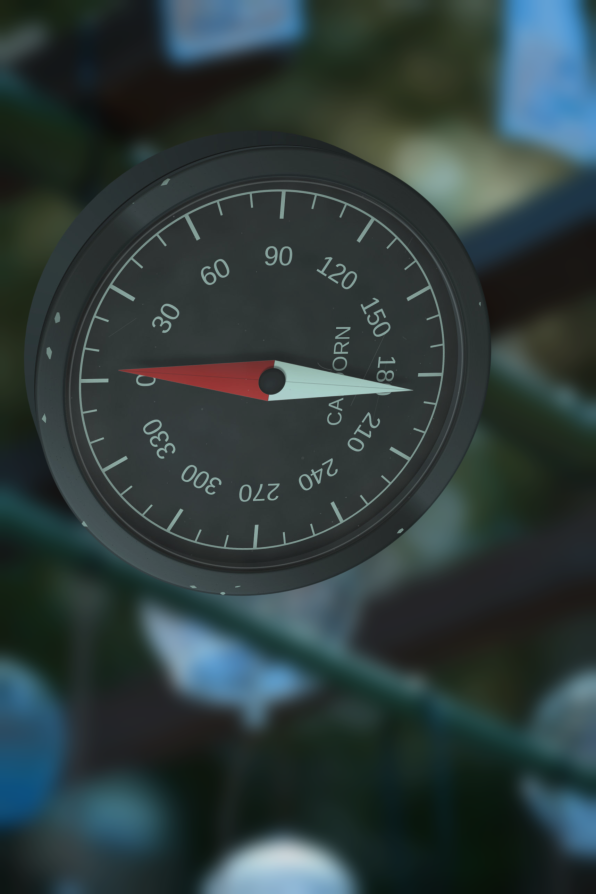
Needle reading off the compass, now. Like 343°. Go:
5°
